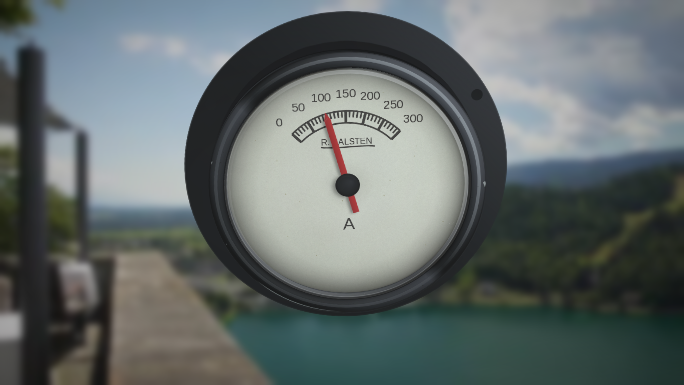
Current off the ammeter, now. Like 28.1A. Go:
100A
